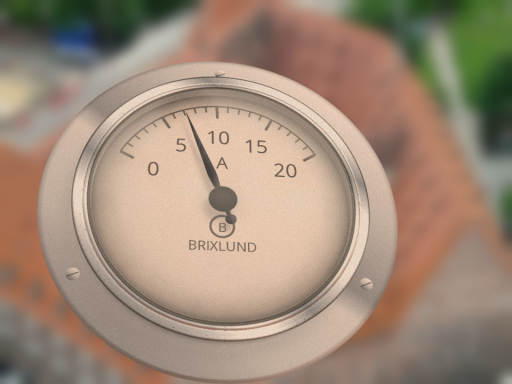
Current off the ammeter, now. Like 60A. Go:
7A
